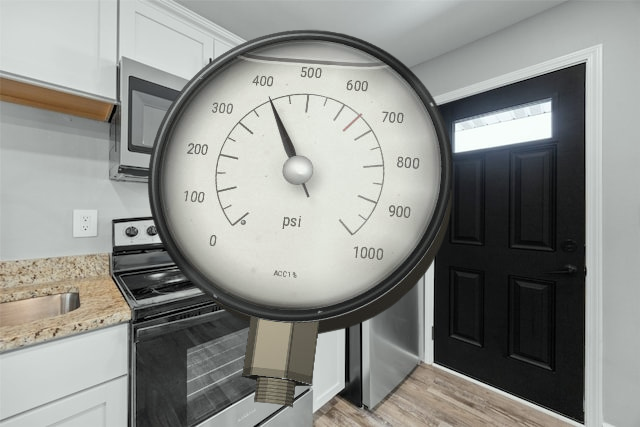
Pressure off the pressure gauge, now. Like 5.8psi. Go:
400psi
